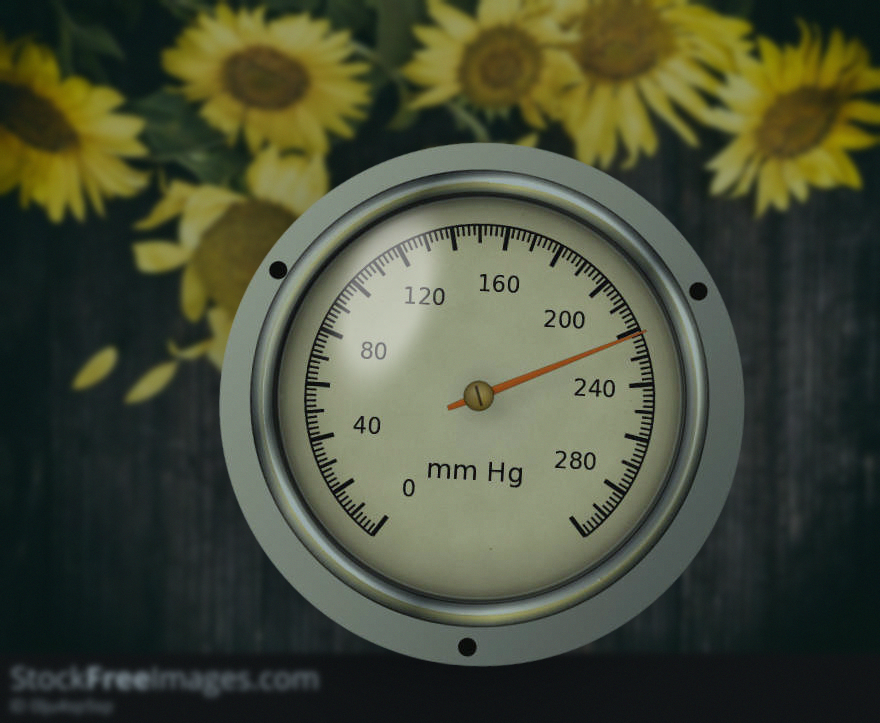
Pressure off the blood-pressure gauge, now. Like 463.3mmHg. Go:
222mmHg
